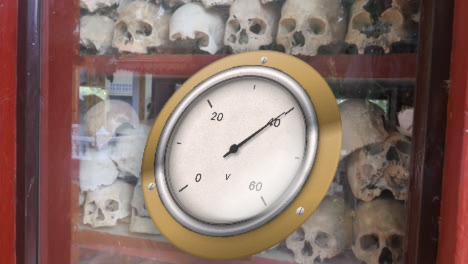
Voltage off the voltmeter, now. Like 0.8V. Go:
40V
